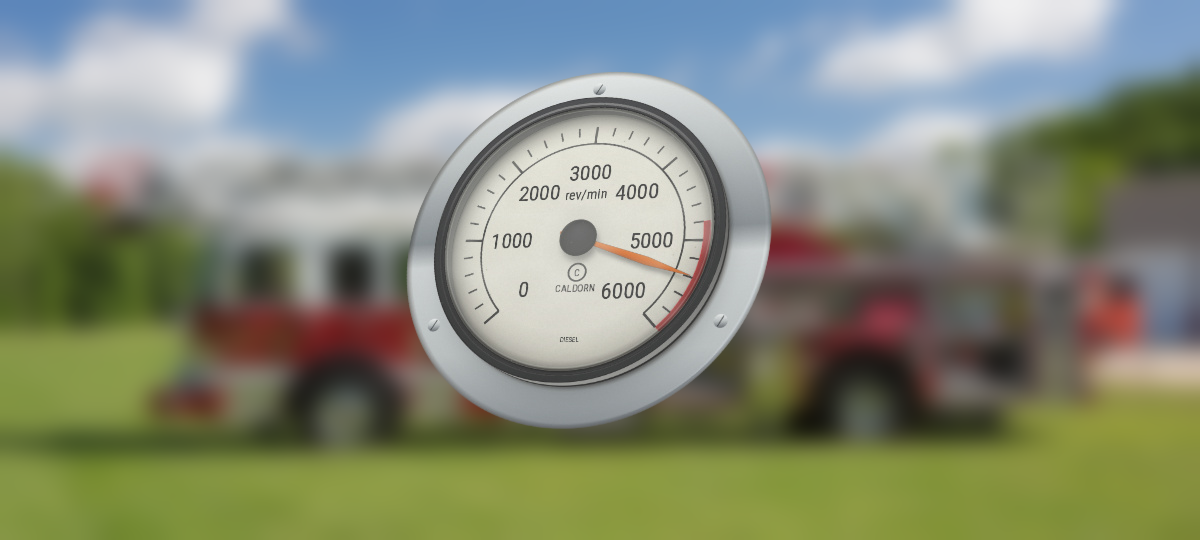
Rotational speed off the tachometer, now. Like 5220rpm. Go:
5400rpm
